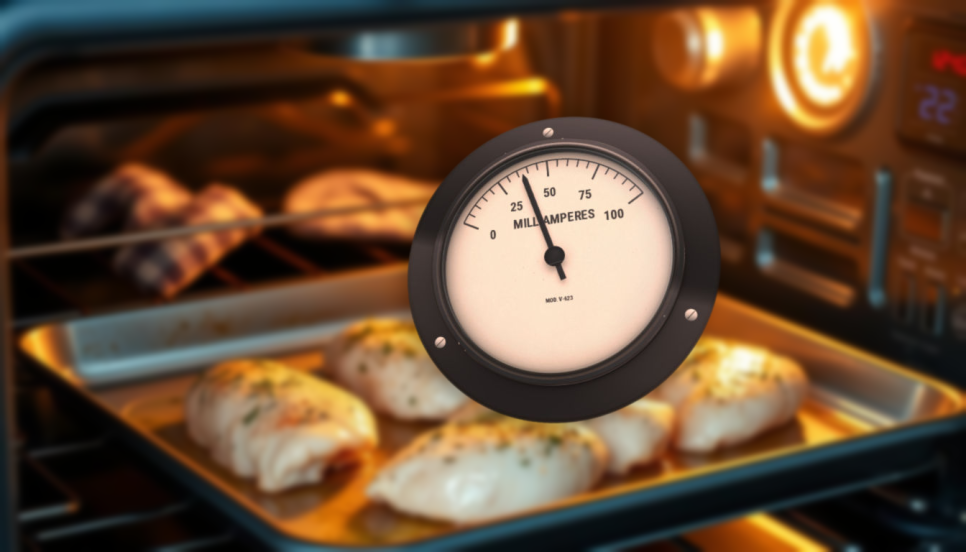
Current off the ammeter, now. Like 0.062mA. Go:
37.5mA
